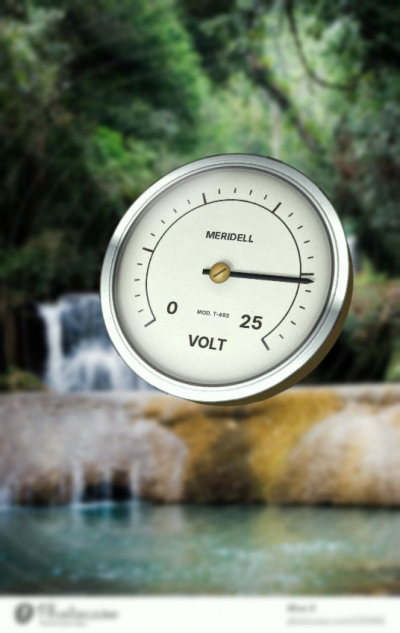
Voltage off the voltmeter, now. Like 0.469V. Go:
20.5V
